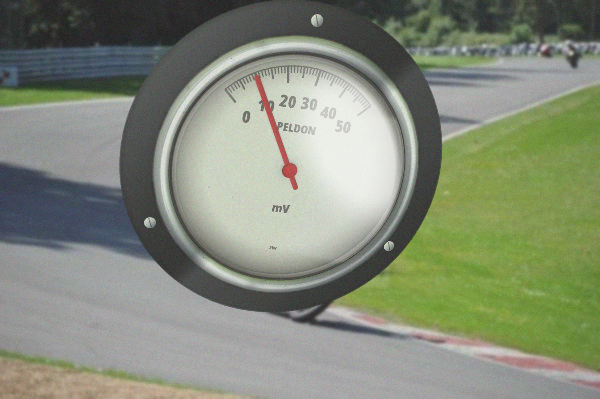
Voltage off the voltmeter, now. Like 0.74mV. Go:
10mV
